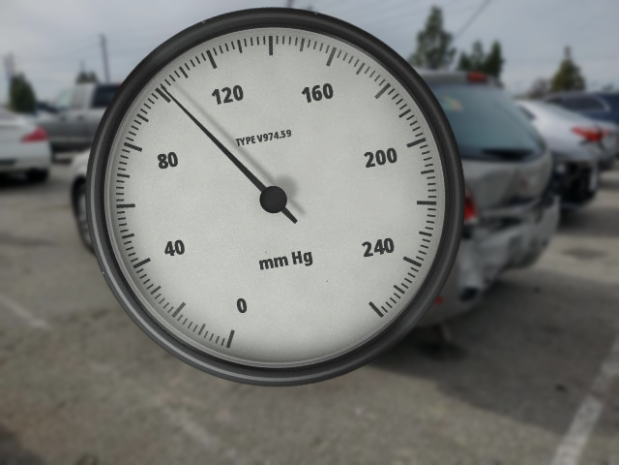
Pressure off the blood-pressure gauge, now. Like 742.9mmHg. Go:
102mmHg
